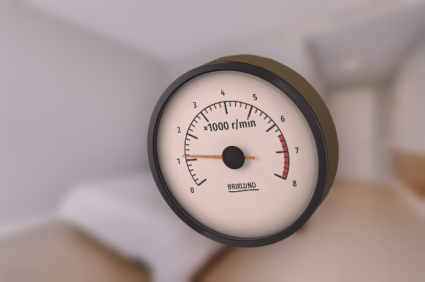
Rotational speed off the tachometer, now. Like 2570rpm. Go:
1200rpm
